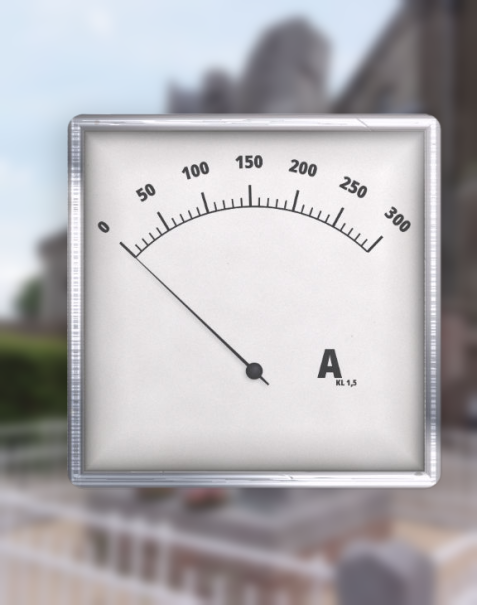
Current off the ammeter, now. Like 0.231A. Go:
0A
